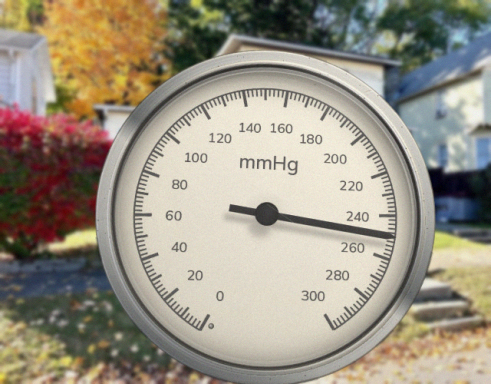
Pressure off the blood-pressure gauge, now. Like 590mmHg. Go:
250mmHg
